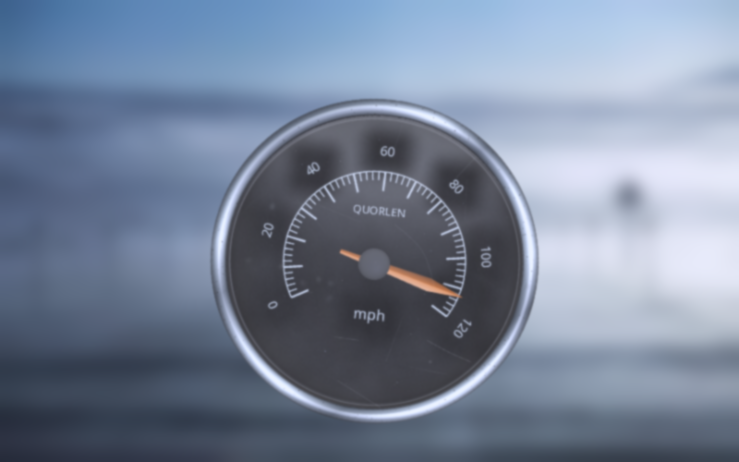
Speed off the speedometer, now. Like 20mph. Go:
112mph
